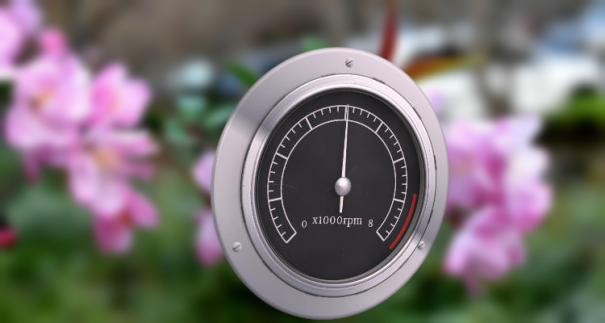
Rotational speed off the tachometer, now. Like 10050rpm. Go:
4000rpm
